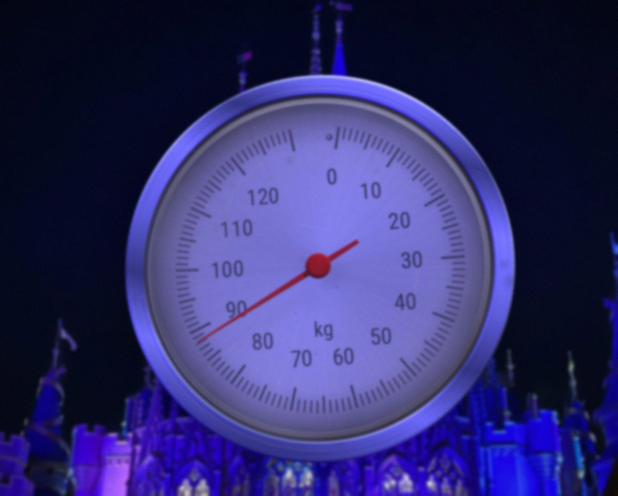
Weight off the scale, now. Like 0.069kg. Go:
88kg
